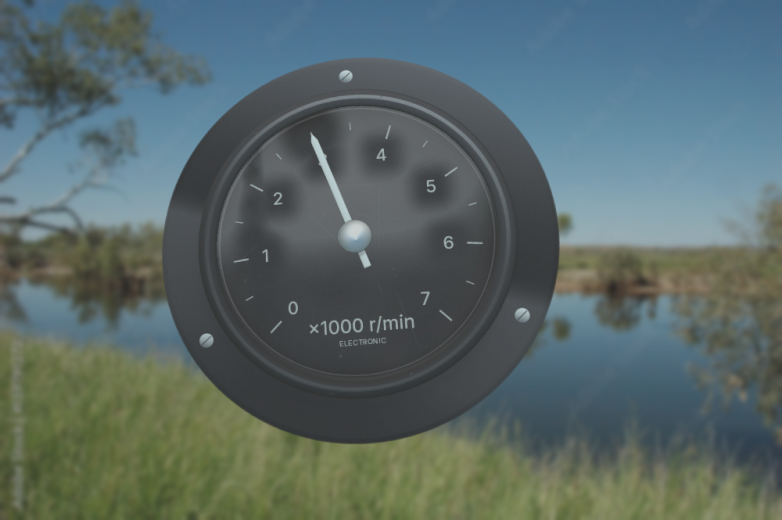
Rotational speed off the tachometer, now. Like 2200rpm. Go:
3000rpm
